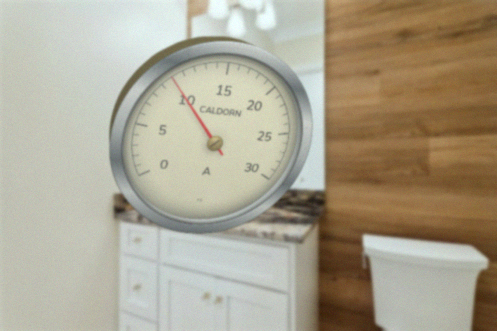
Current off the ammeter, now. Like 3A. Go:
10A
